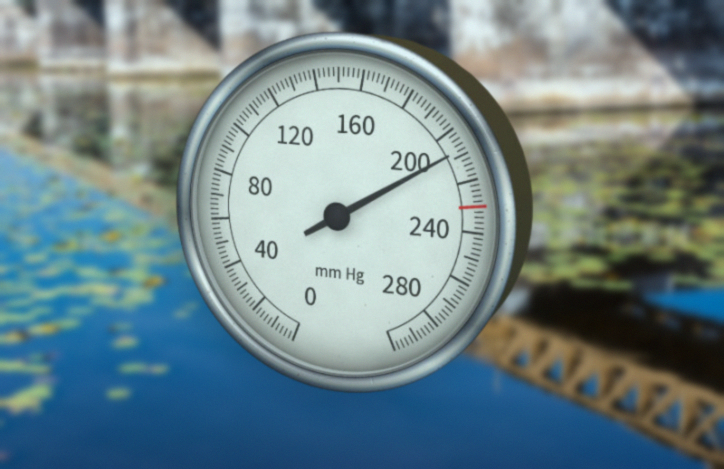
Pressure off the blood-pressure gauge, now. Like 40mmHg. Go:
208mmHg
